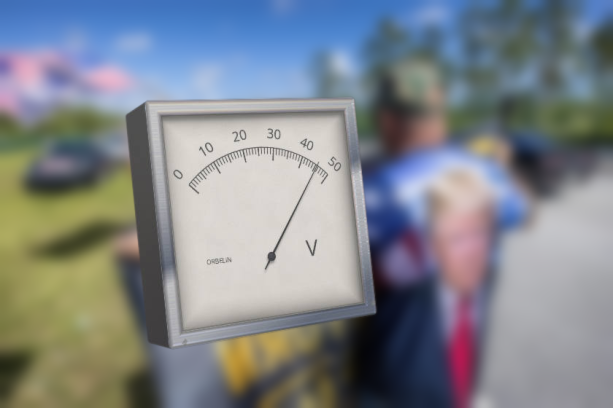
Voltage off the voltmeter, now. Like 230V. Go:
45V
